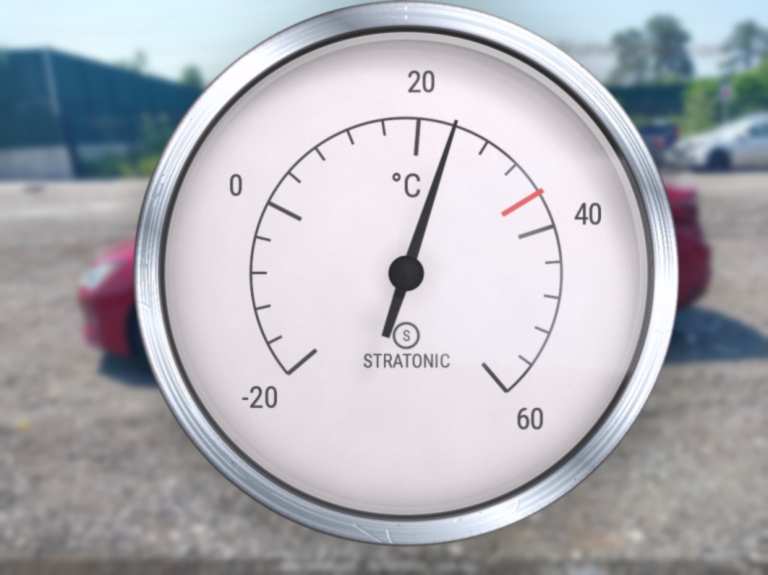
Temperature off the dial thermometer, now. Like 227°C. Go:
24°C
